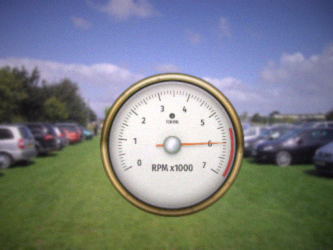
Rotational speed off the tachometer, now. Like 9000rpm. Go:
6000rpm
